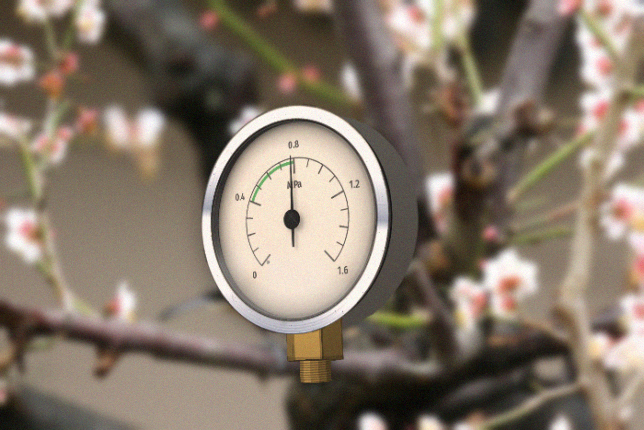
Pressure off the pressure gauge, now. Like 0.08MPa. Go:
0.8MPa
